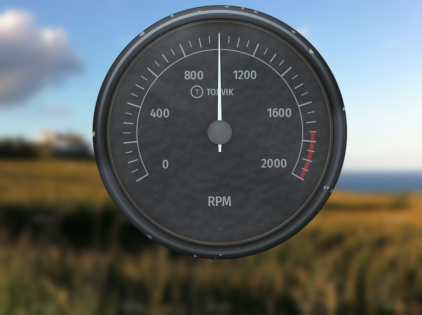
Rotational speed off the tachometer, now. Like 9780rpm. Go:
1000rpm
